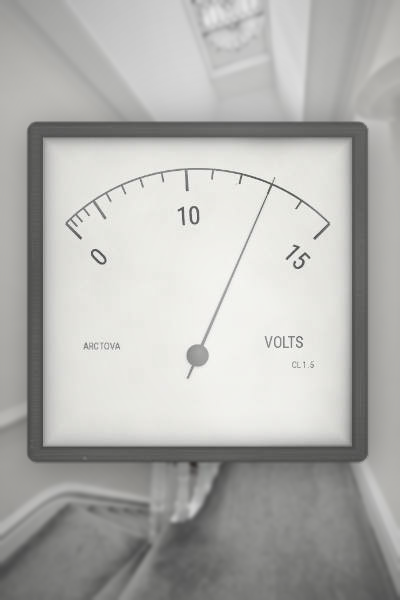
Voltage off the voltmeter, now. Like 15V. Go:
13V
